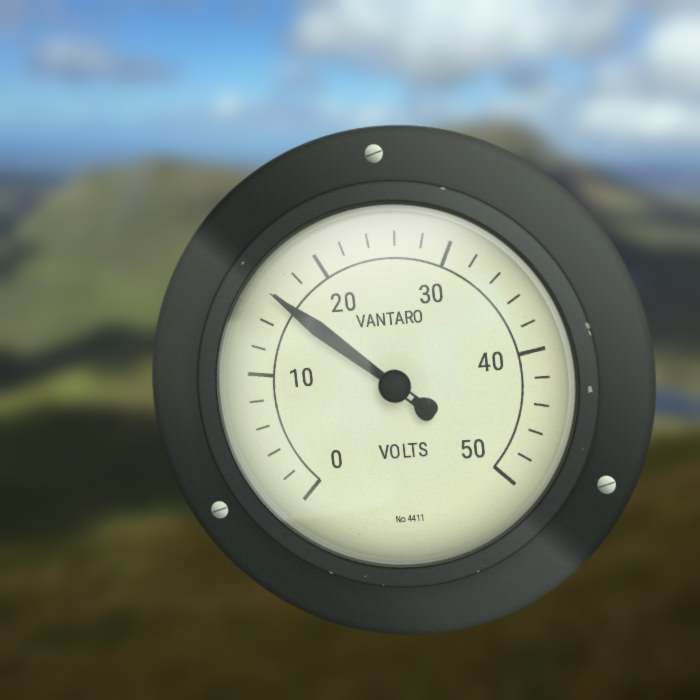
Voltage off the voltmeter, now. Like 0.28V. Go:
16V
